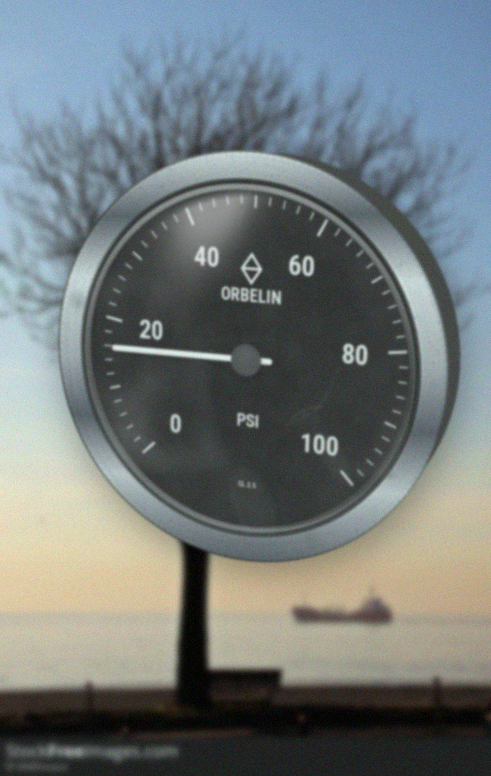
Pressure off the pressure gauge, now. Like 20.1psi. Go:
16psi
